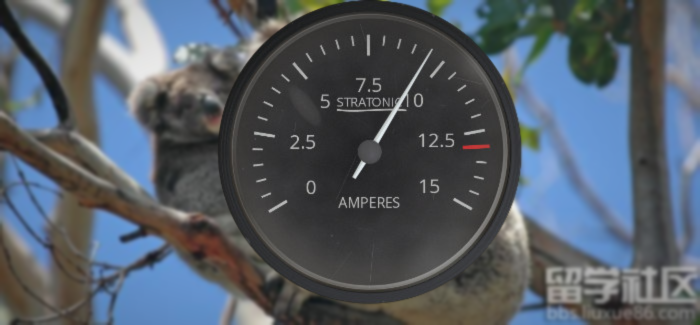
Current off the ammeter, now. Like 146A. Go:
9.5A
